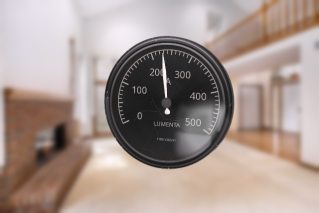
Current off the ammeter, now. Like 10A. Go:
230A
